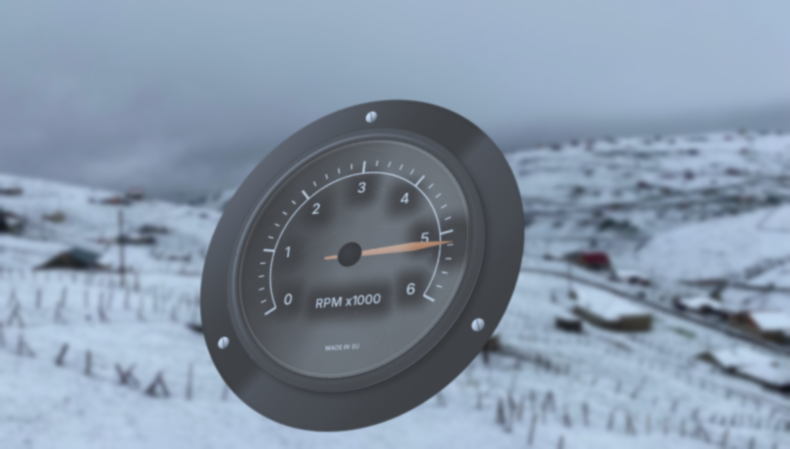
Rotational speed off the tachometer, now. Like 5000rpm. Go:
5200rpm
